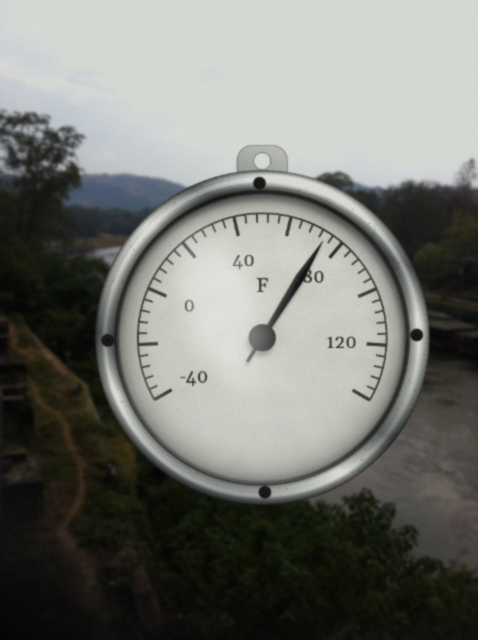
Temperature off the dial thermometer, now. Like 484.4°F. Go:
74°F
